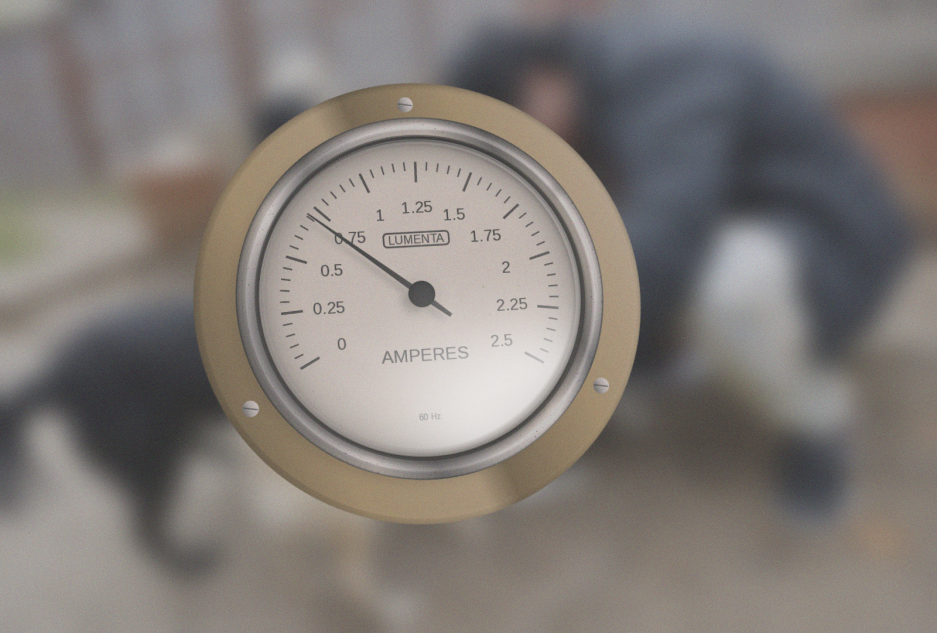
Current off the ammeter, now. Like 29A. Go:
0.7A
